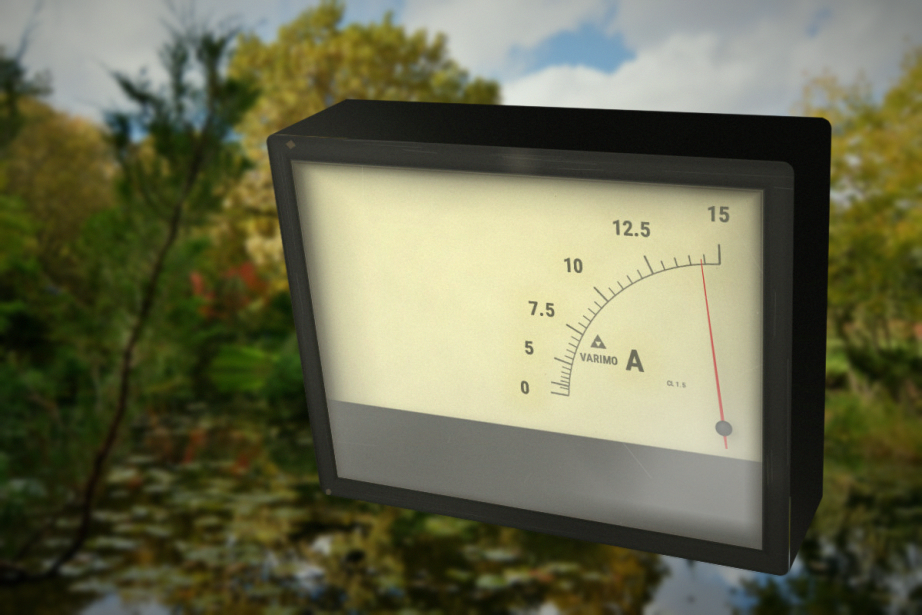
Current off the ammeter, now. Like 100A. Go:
14.5A
